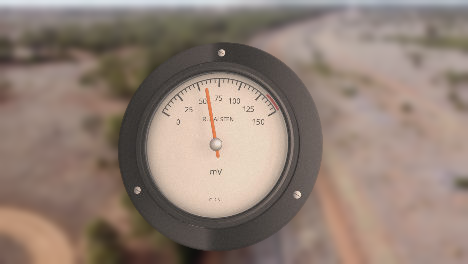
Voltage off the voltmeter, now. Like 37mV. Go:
60mV
